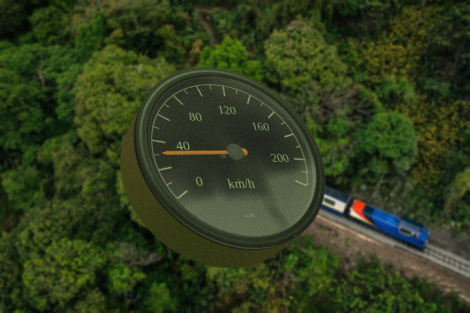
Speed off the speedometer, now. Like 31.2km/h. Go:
30km/h
